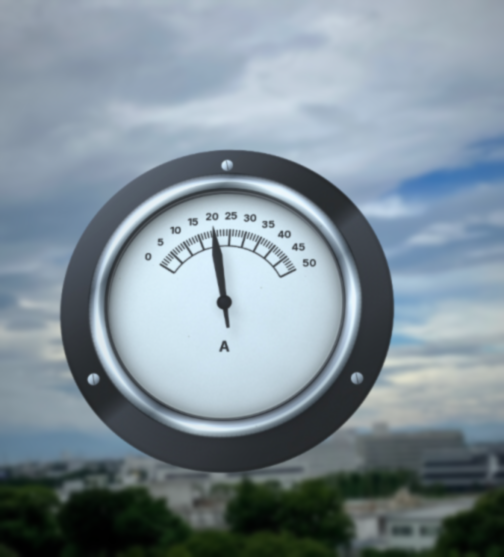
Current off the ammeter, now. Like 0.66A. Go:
20A
